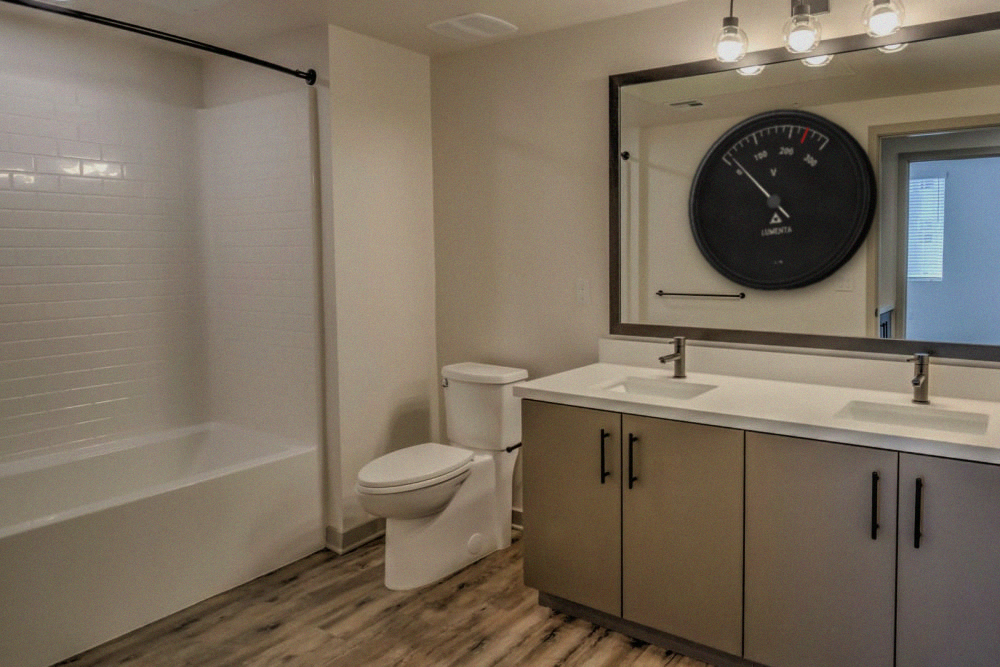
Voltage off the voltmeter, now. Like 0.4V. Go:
20V
